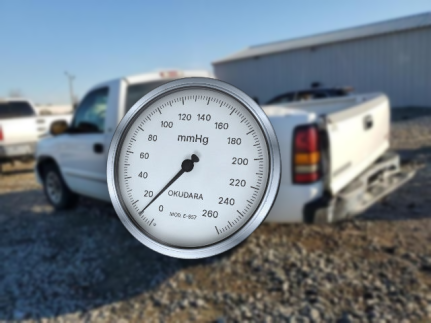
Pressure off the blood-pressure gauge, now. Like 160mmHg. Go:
10mmHg
